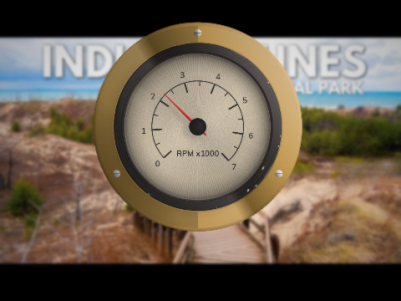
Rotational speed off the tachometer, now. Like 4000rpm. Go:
2250rpm
